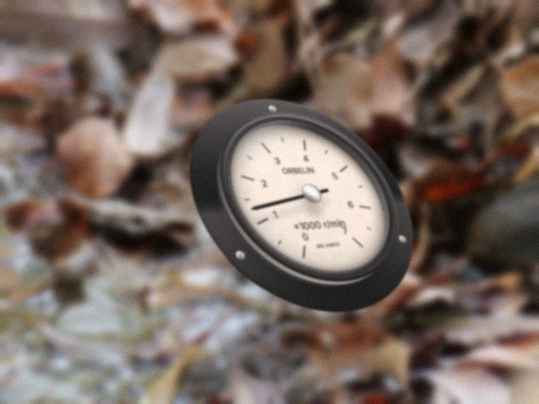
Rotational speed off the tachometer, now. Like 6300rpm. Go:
1250rpm
